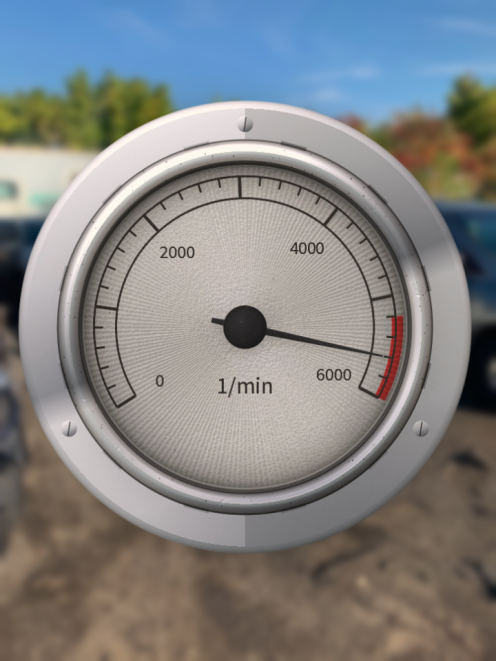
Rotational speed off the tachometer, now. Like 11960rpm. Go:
5600rpm
